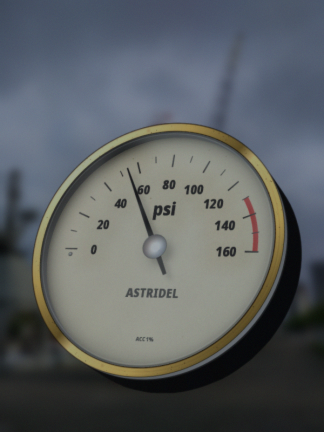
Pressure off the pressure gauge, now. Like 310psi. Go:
55psi
